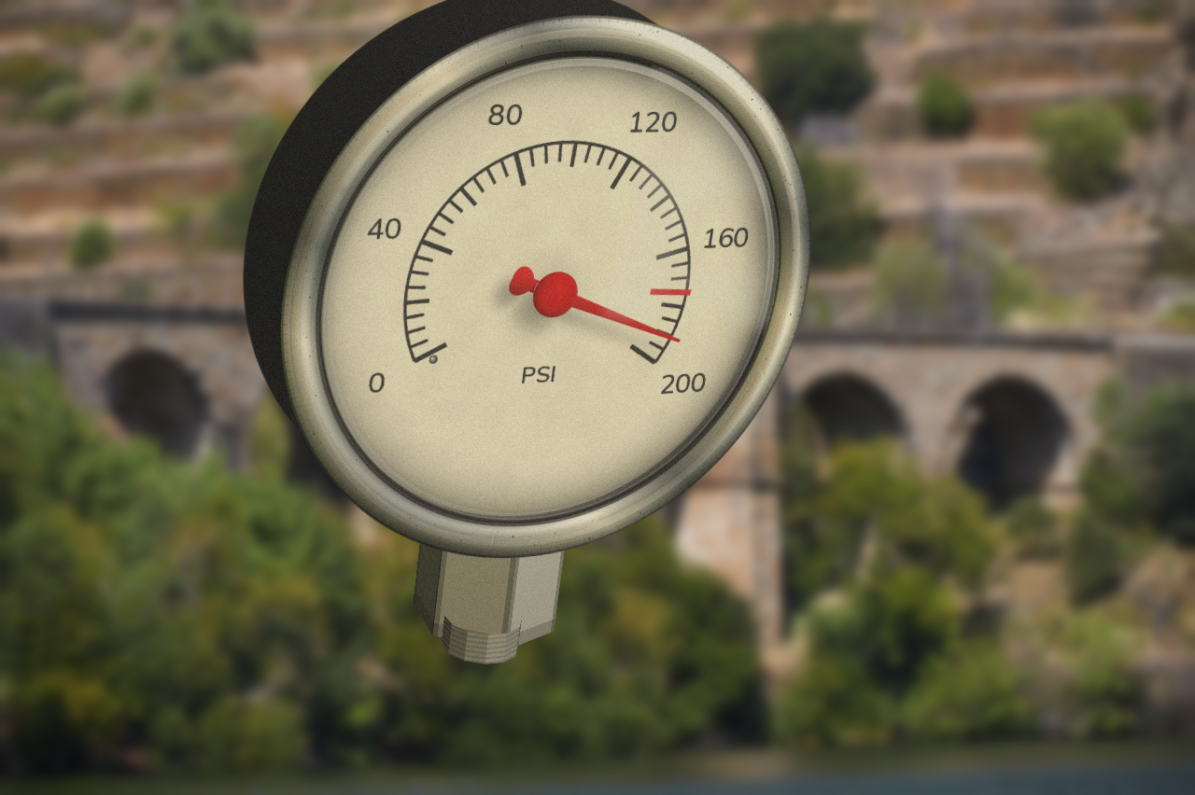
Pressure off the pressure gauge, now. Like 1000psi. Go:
190psi
